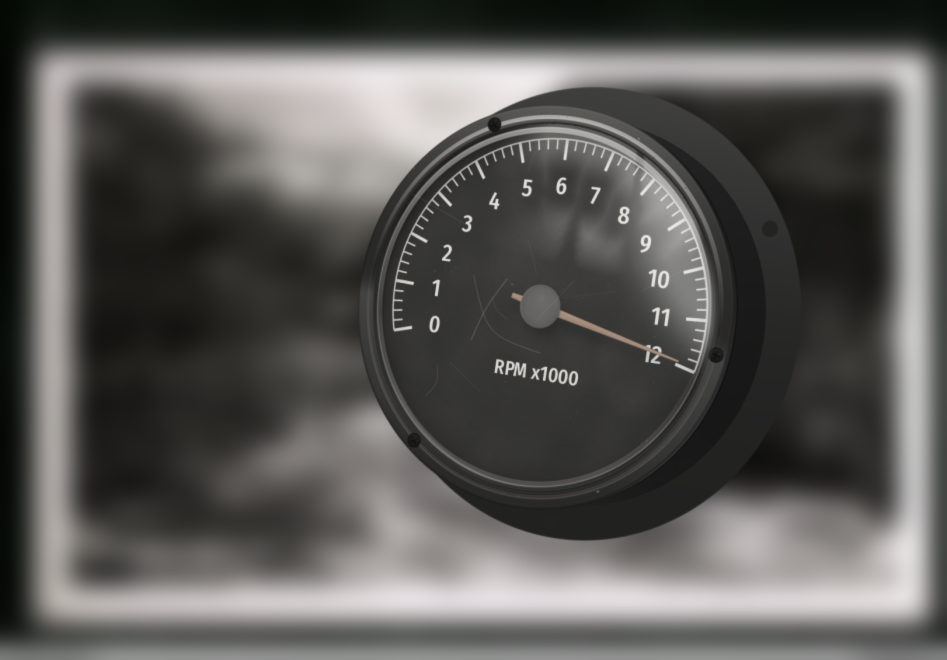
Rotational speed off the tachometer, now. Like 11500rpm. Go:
11900rpm
